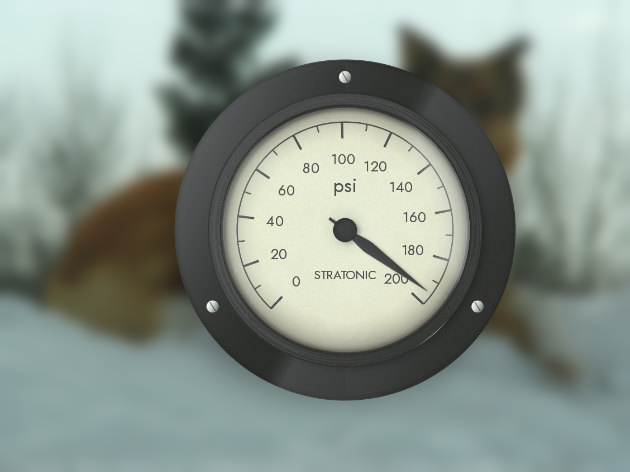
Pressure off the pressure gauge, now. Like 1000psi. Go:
195psi
